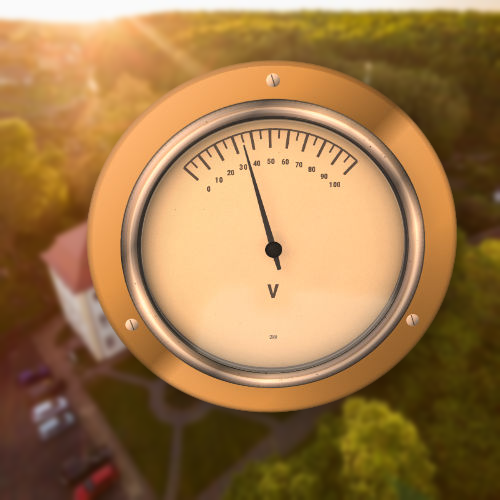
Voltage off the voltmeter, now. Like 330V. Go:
35V
